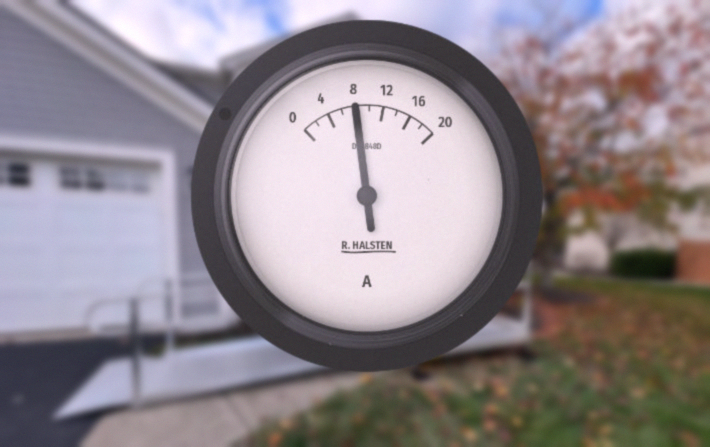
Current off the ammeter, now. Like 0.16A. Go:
8A
